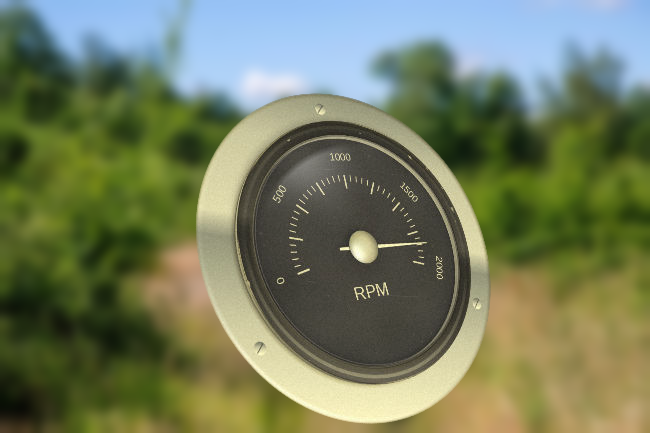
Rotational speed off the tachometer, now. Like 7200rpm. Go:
1850rpm
